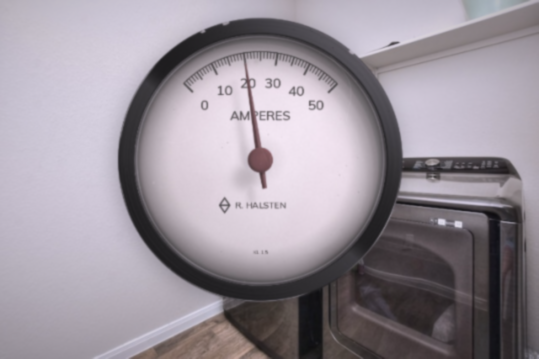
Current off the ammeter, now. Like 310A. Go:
20A
